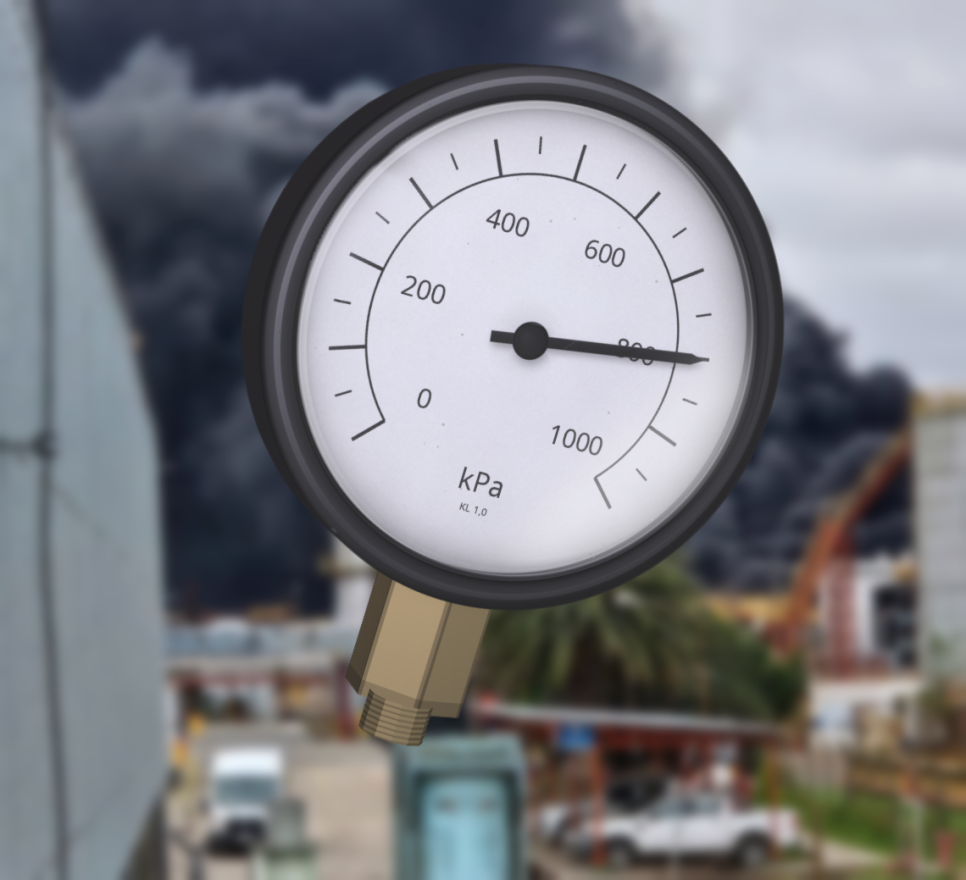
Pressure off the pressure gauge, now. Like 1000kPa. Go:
800kPa
